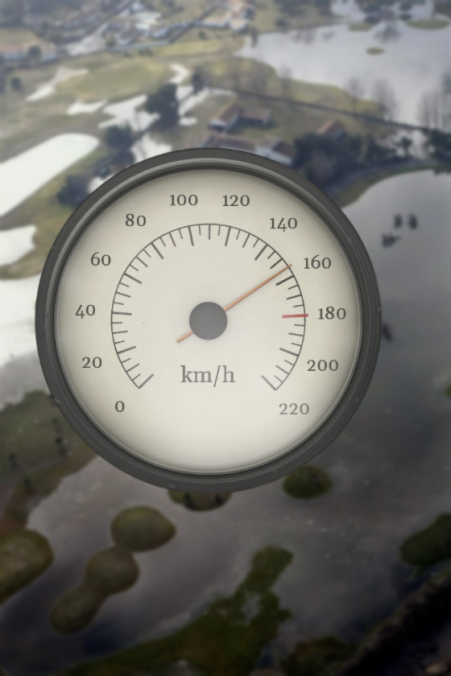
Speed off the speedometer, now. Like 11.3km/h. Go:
155km/h
